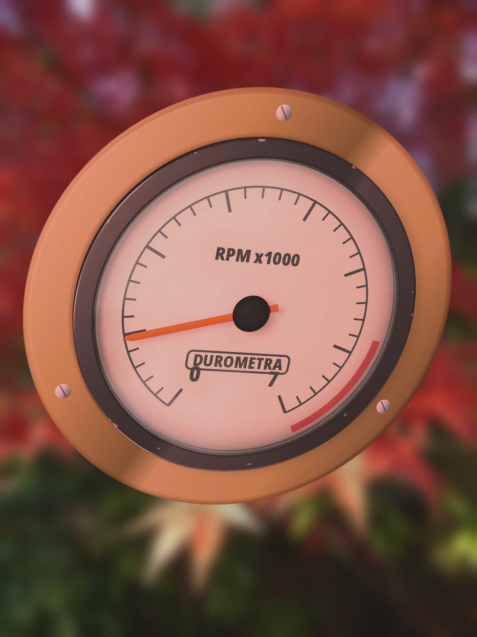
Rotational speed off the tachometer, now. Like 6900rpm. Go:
1000rpm
